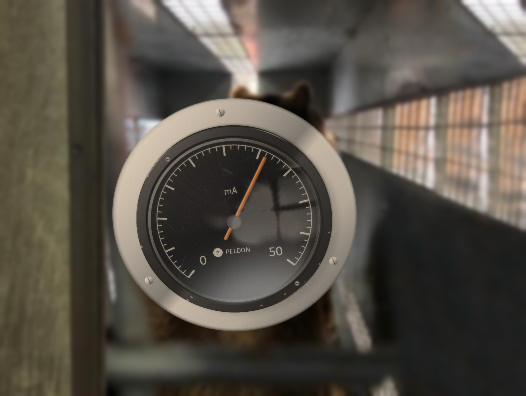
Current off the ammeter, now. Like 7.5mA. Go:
31mA
